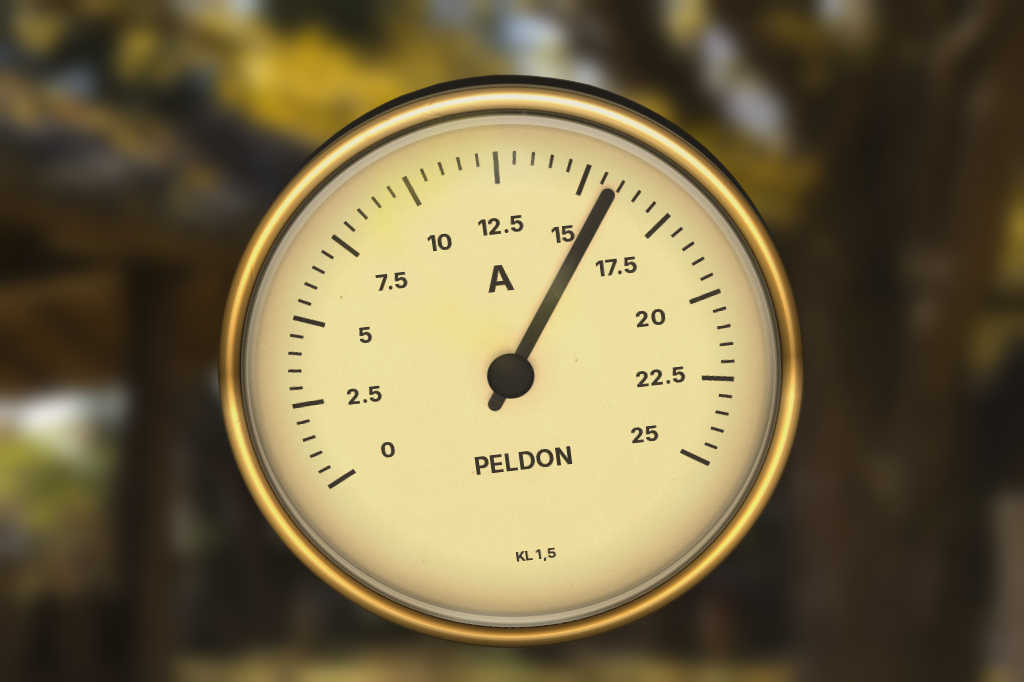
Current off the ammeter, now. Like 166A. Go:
15.75A
